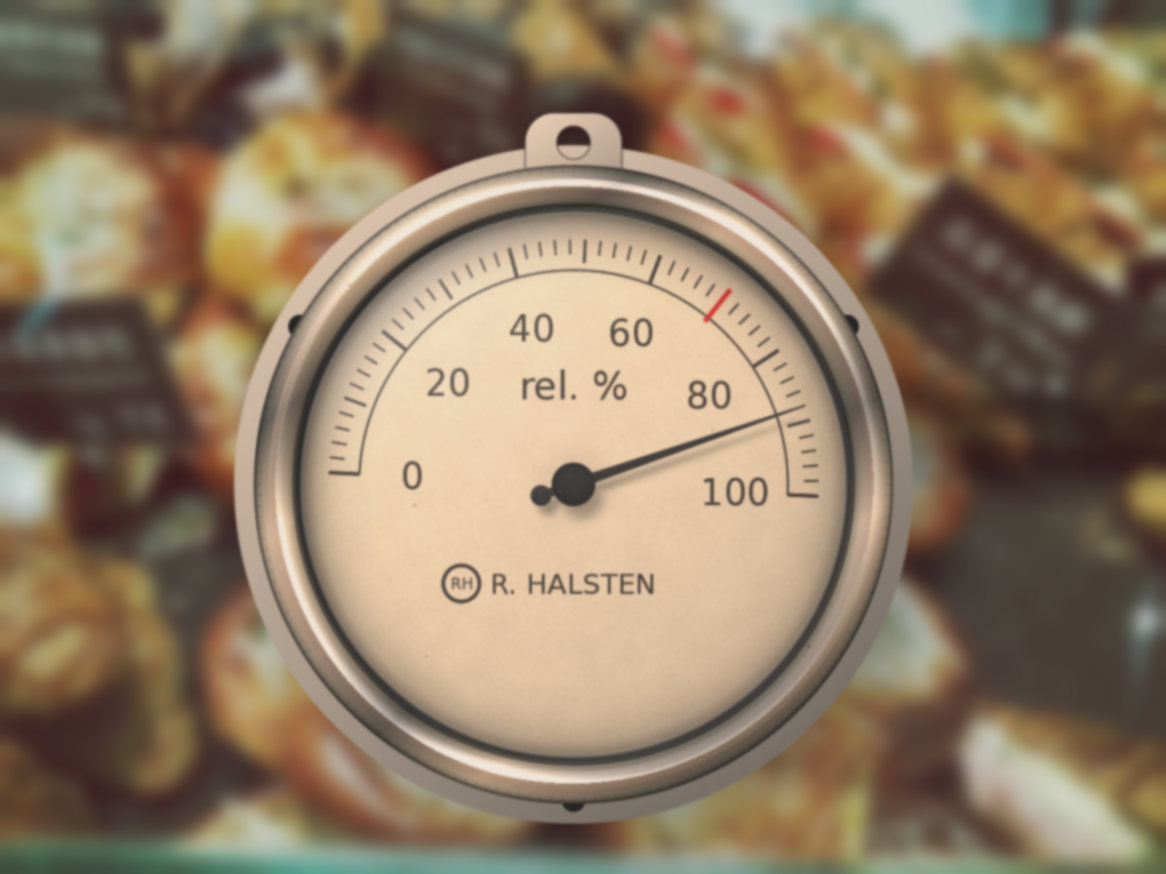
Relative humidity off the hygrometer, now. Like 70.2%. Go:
88%
